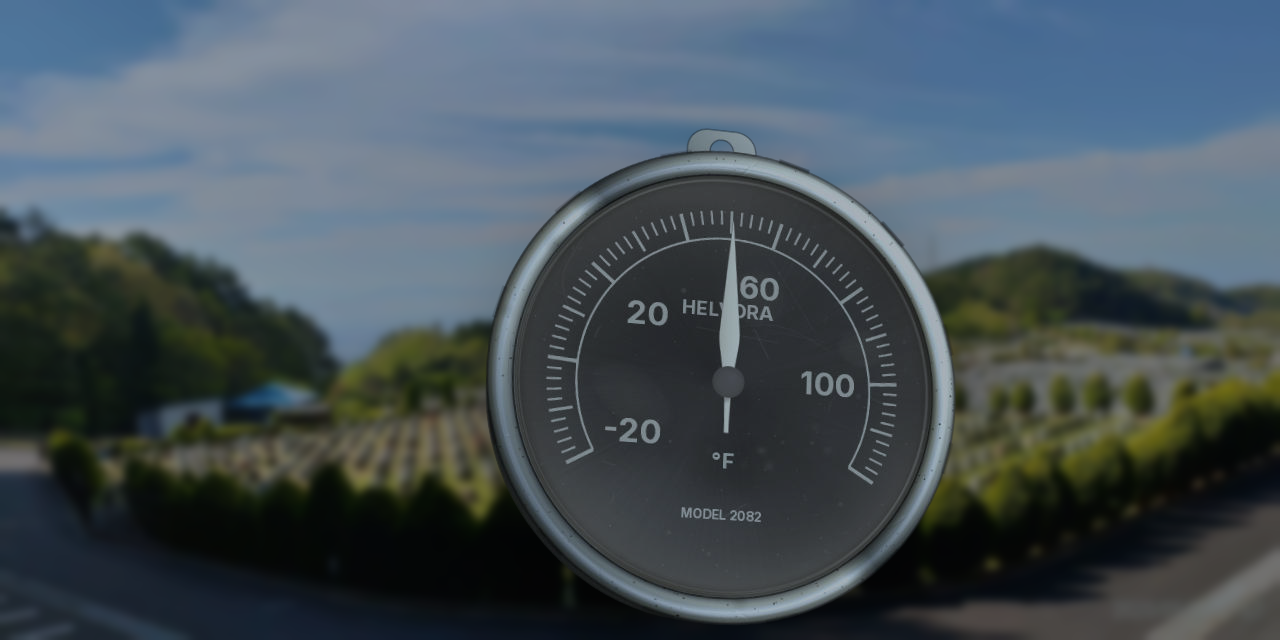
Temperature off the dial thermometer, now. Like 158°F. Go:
50°F
